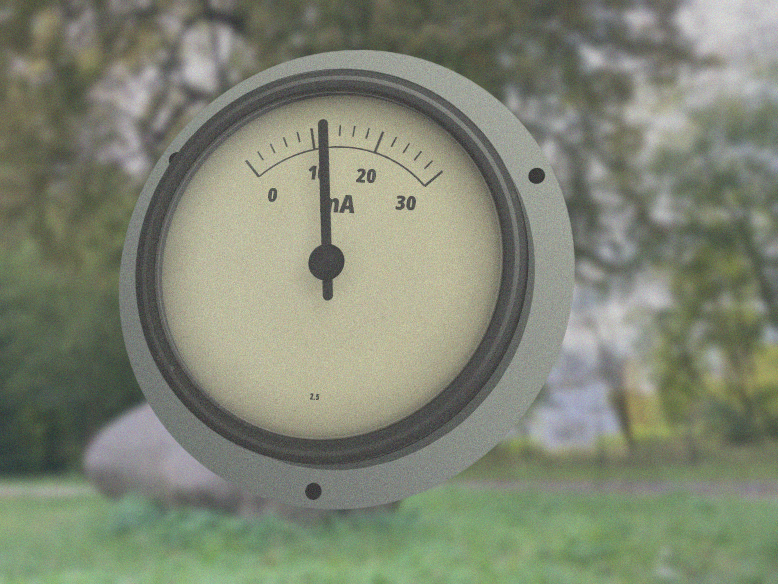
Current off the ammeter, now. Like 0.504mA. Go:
12mA
